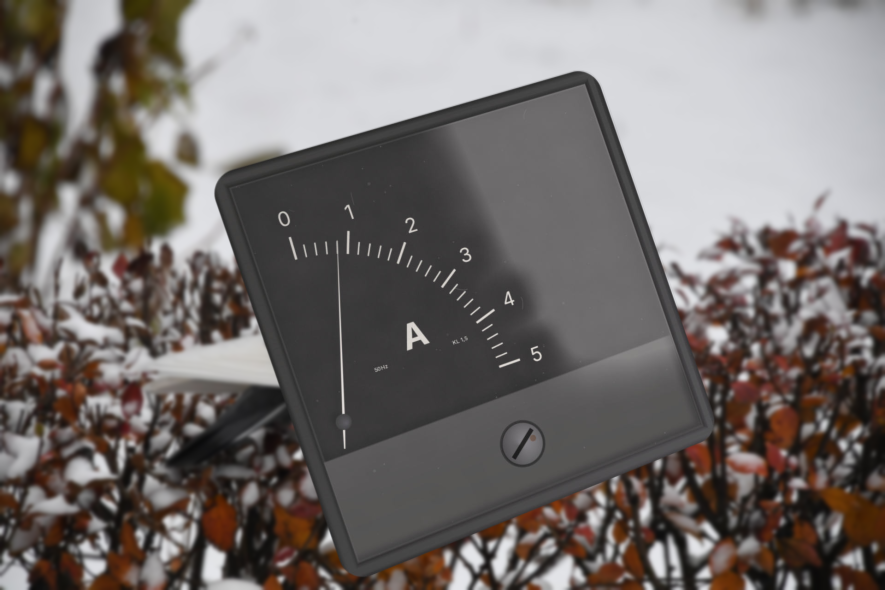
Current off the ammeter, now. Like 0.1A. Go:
0.8A
